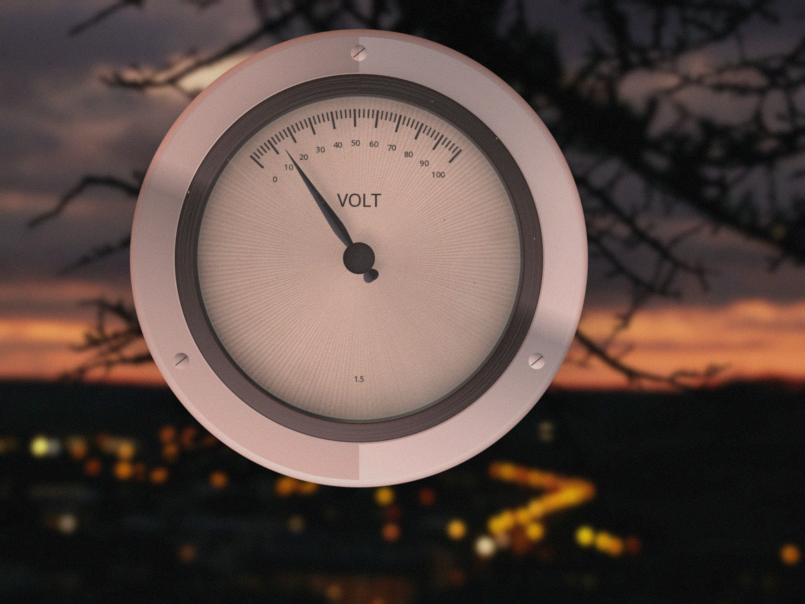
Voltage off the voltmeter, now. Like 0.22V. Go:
14V
